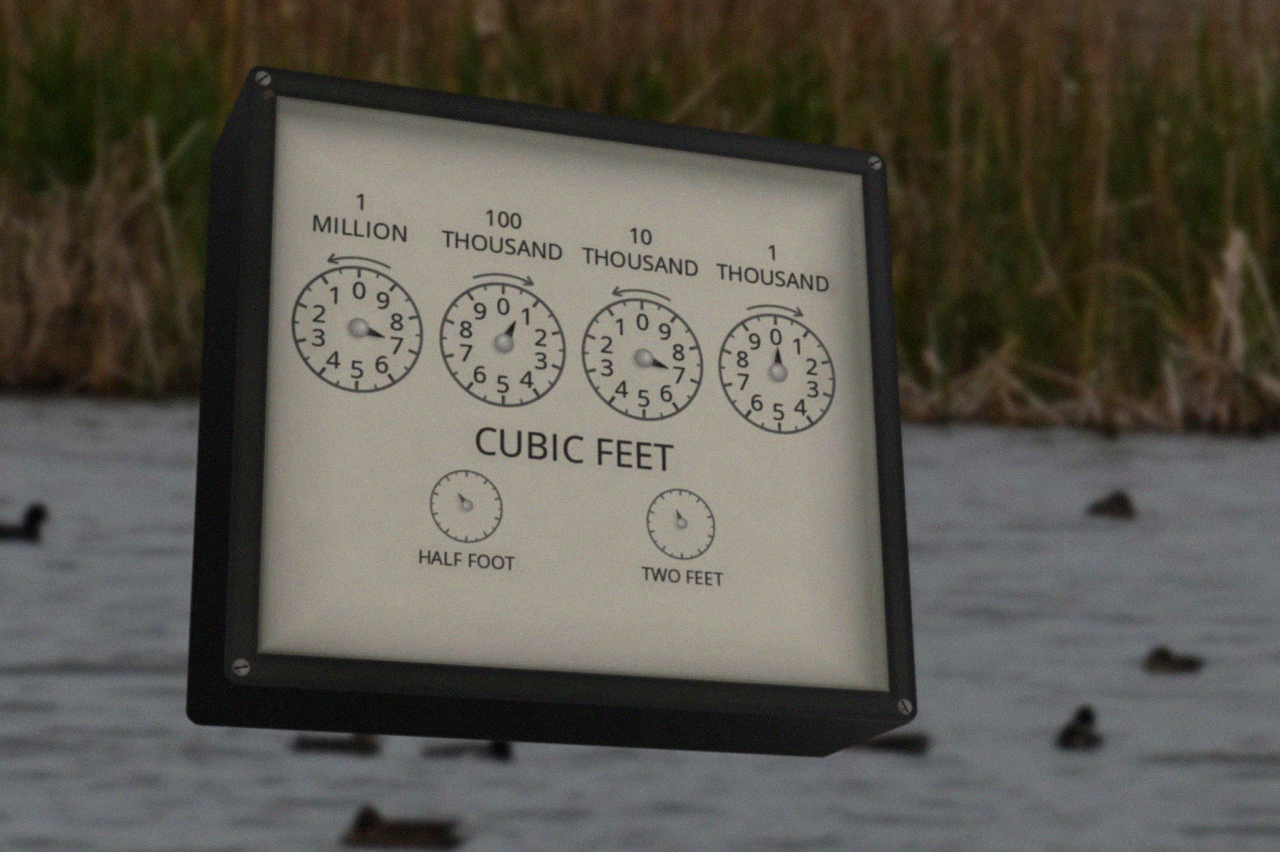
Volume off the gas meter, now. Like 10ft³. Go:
707000ft³
